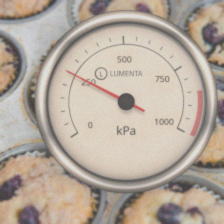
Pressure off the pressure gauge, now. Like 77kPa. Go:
250kPa
